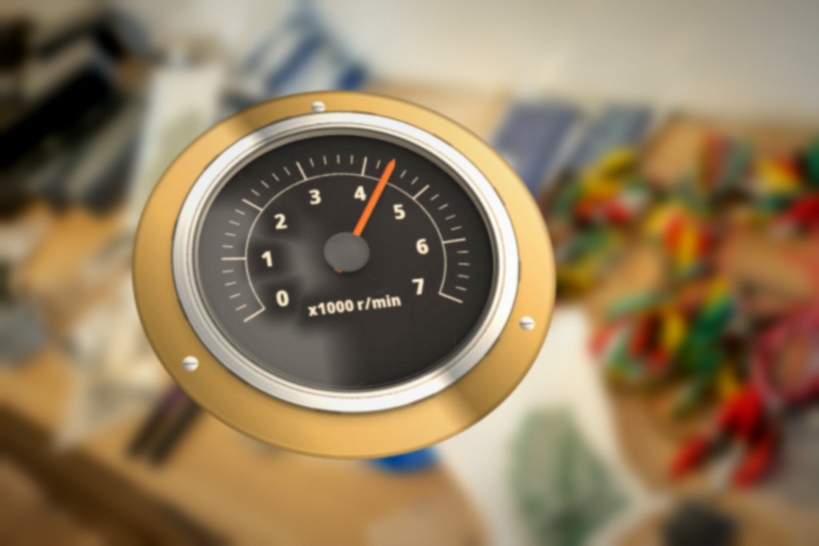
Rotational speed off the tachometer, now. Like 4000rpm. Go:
4400rpm
